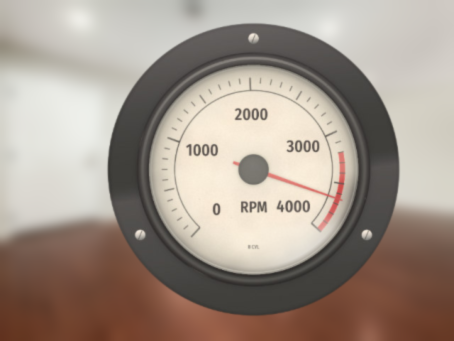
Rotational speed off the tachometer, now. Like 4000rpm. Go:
3650rpm
